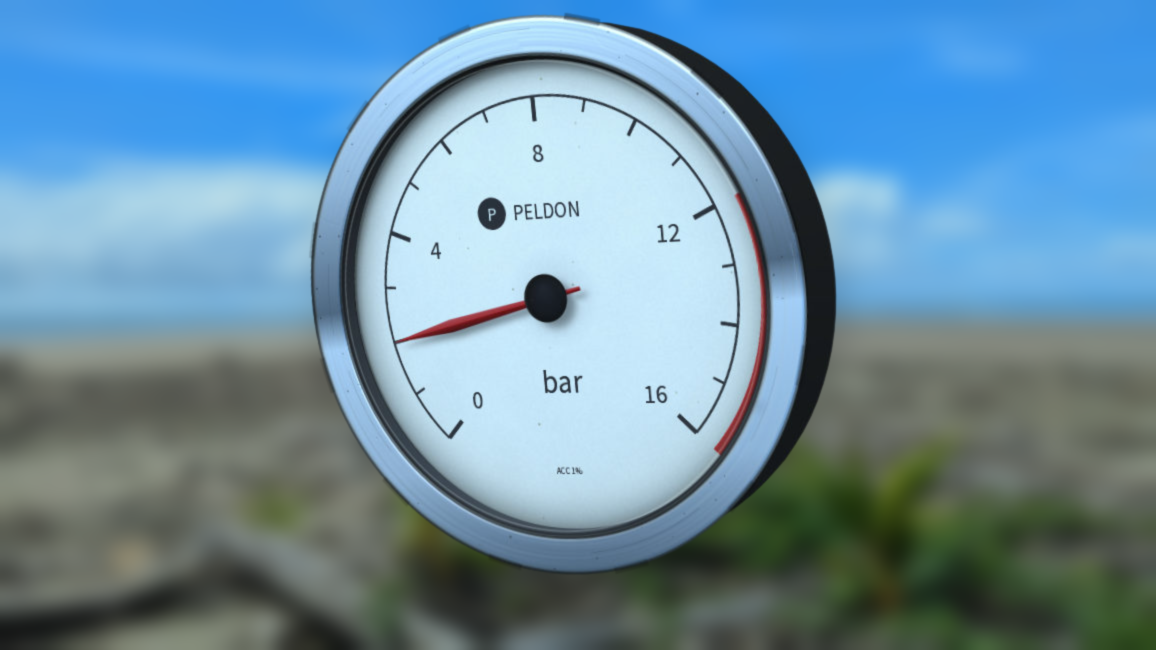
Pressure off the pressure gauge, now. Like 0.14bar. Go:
2bar
